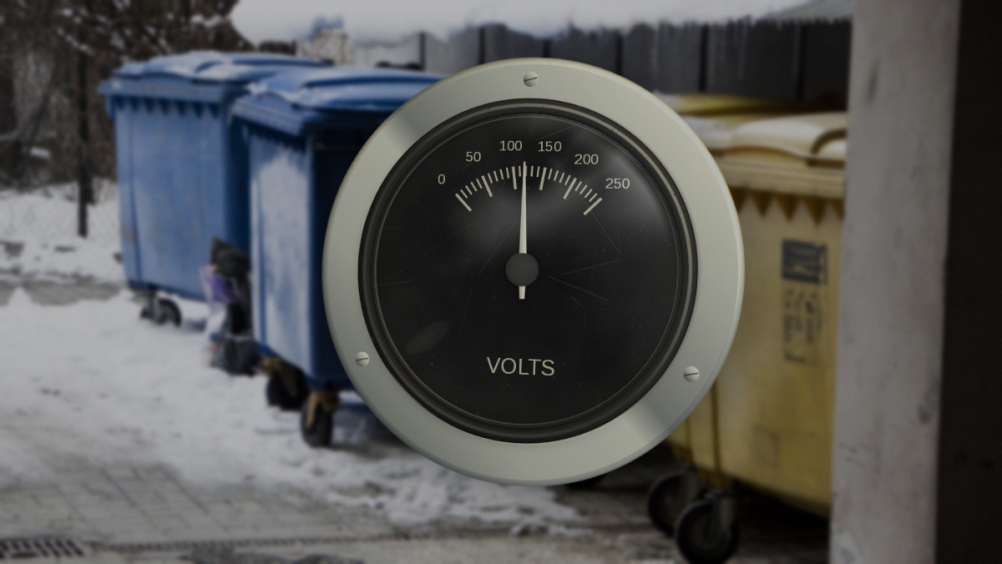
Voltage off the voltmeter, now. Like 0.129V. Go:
120V
